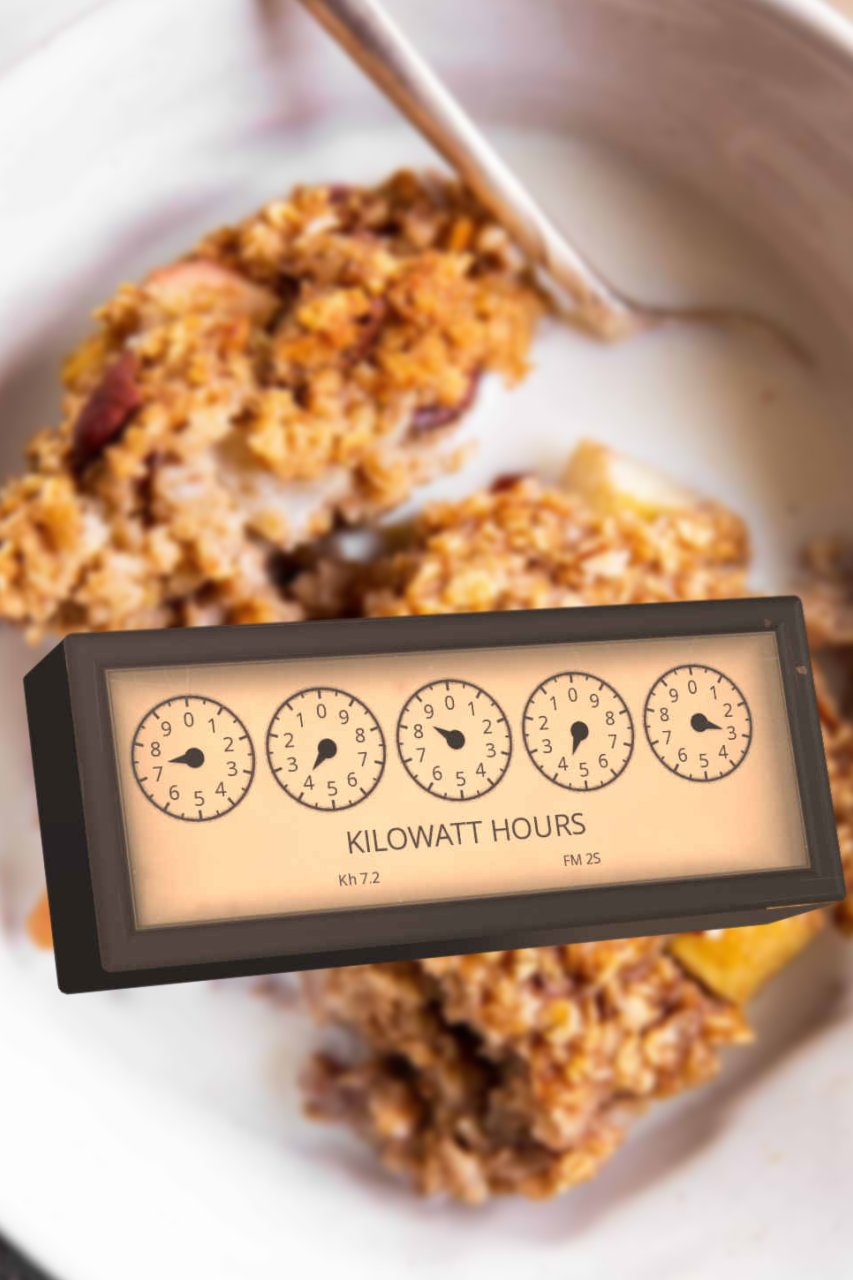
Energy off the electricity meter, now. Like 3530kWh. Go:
73843kWh
